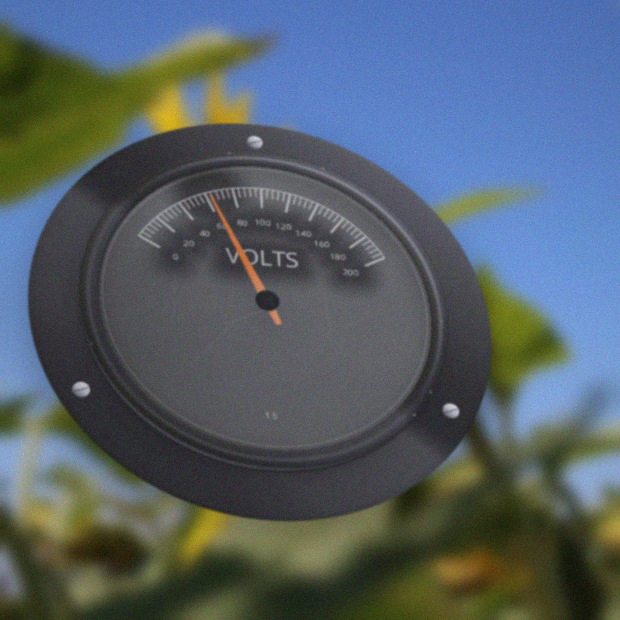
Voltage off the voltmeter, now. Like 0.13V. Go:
60V
